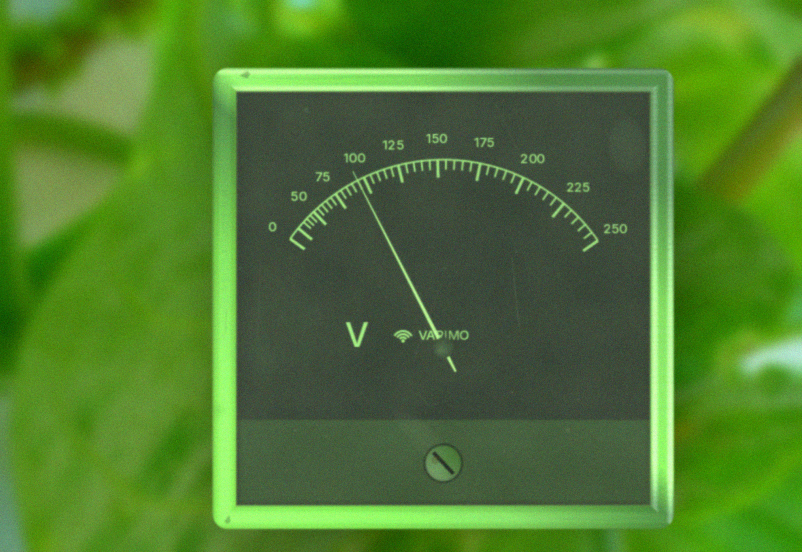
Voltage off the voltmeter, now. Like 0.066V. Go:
95V
